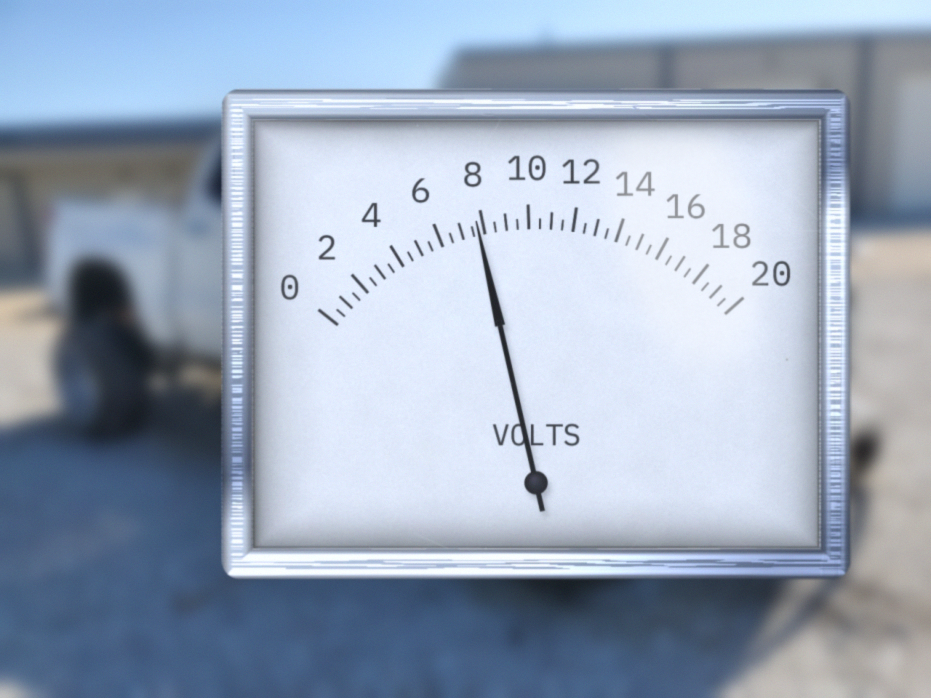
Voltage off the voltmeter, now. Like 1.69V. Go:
7.75V
